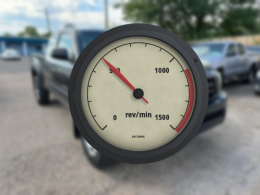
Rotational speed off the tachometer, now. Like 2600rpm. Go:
500rpm
